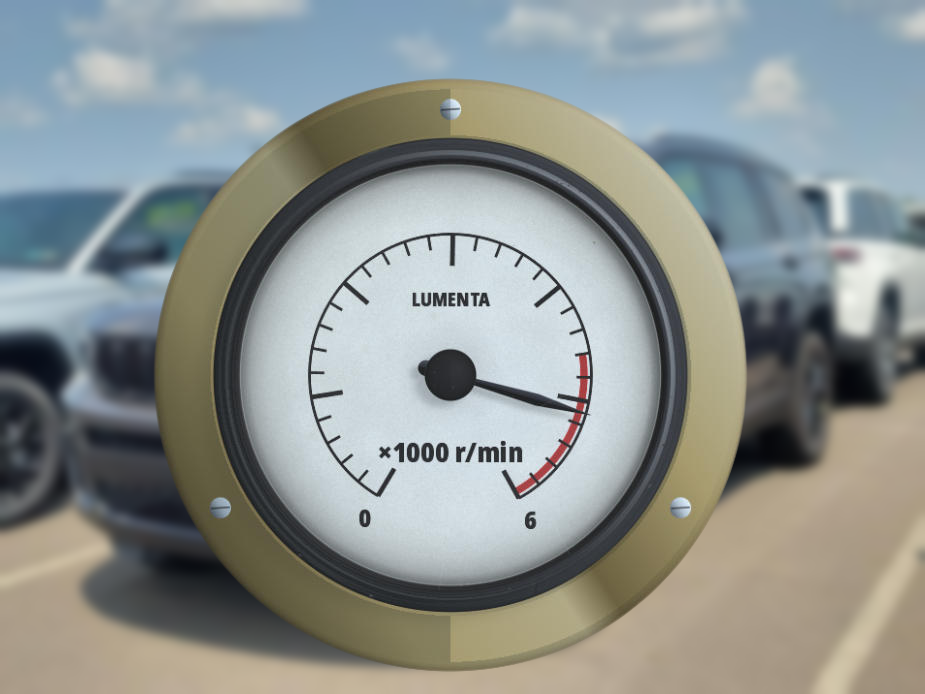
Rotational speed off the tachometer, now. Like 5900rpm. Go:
5100rpm
